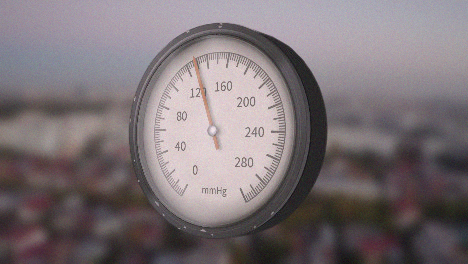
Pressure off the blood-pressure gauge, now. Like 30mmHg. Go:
130mmHg
